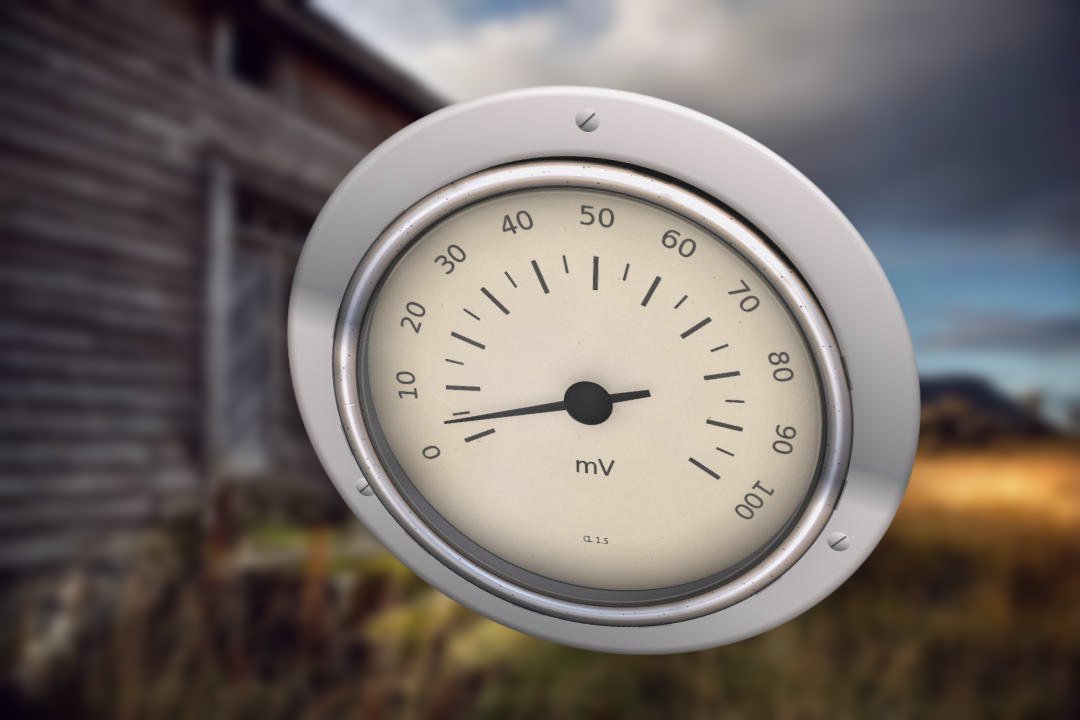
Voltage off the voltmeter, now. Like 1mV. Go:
5mV
